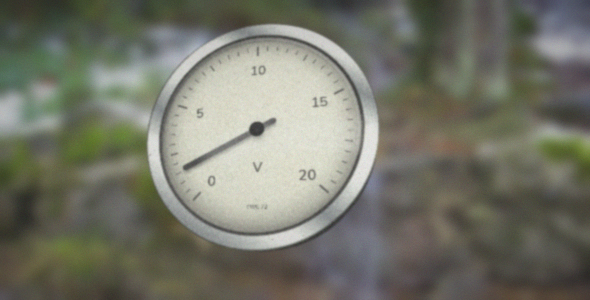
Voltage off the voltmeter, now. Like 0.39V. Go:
1.5V
